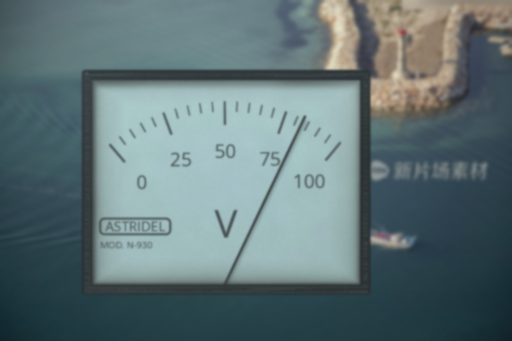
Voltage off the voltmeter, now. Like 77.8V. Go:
82.5V
